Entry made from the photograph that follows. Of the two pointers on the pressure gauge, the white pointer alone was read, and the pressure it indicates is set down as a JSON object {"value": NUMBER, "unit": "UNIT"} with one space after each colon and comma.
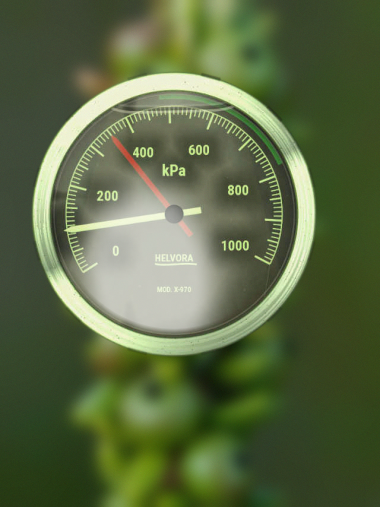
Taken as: {"value": 100, "unit": "kPa"}
